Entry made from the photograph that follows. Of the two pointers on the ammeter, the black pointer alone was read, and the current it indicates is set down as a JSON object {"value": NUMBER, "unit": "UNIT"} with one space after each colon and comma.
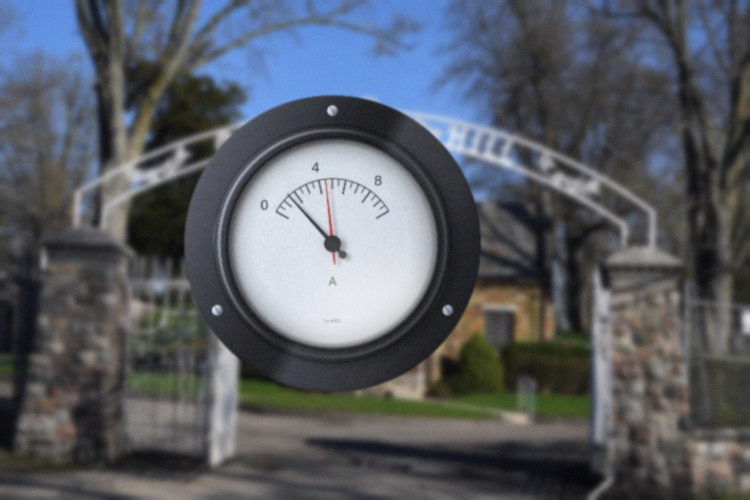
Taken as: {"value": 1.5, "unit": "A"}
